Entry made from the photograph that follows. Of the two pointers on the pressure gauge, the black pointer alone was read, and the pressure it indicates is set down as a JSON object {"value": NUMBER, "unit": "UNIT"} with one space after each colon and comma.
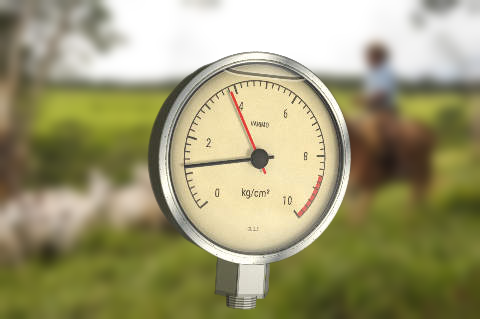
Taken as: {"value": 1.2, "unit": "kg/cm²"}
